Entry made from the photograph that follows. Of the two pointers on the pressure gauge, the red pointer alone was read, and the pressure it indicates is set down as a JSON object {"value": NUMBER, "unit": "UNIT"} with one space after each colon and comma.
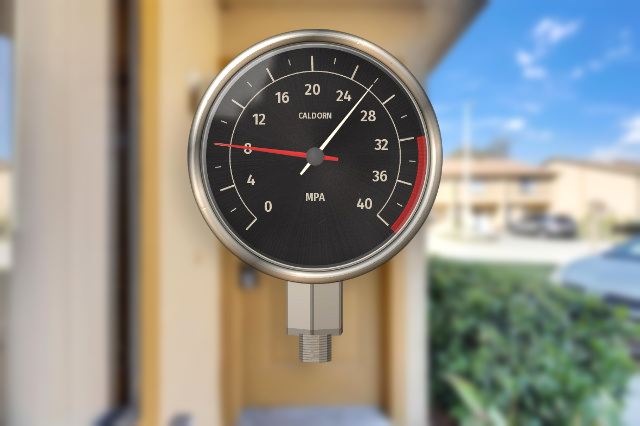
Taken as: {"value": 8, "unit": "MPa"}
